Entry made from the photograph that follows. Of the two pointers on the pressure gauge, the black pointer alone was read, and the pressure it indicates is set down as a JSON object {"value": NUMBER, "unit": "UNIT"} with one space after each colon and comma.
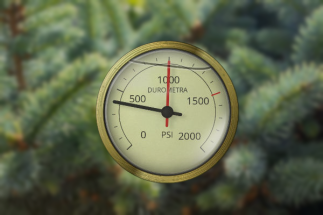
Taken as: {"value": 400, "unit": "psi"}
